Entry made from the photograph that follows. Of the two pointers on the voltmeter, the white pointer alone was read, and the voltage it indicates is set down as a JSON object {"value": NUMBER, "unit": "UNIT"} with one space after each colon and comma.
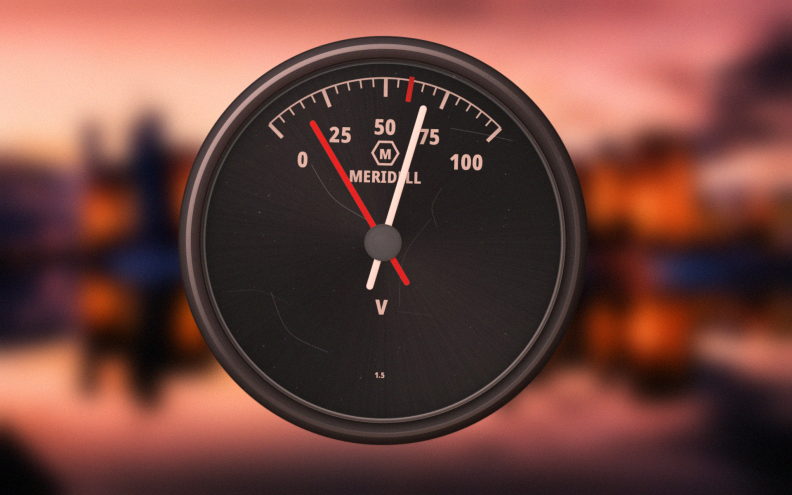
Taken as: {"value": 67.5, "unit": "V"}
